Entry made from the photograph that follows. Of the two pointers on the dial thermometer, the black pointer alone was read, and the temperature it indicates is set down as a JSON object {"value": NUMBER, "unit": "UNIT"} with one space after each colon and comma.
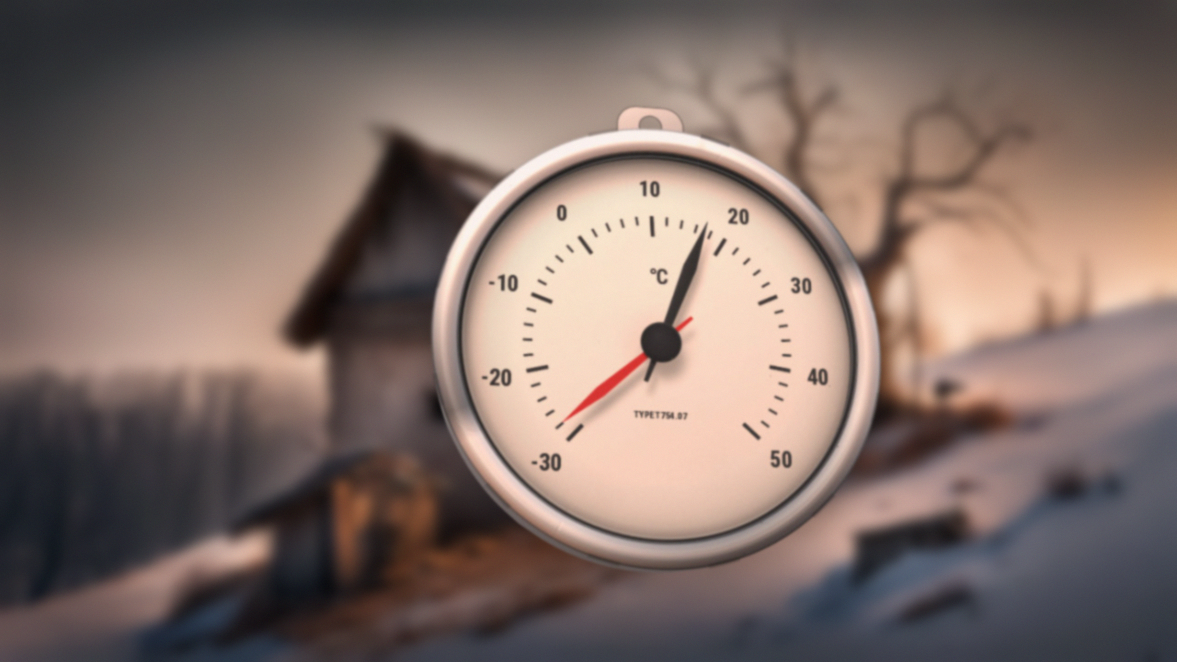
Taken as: {"value": 17, "unit": "°C"}
